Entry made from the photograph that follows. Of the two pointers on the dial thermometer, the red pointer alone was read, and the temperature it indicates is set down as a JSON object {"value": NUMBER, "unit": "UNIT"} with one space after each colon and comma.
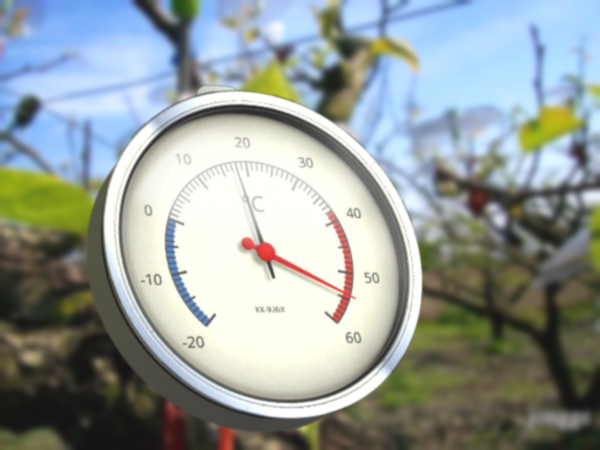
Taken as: {"value": 55, "unit": "°C"}
